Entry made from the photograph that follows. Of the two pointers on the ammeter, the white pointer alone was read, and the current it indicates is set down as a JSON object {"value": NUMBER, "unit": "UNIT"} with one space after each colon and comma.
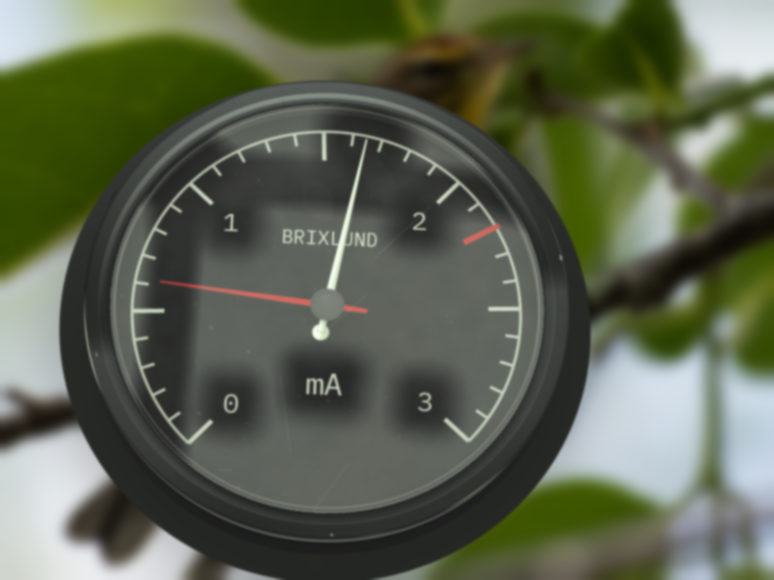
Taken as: {"value": 1.65, "unit": "mA"}
